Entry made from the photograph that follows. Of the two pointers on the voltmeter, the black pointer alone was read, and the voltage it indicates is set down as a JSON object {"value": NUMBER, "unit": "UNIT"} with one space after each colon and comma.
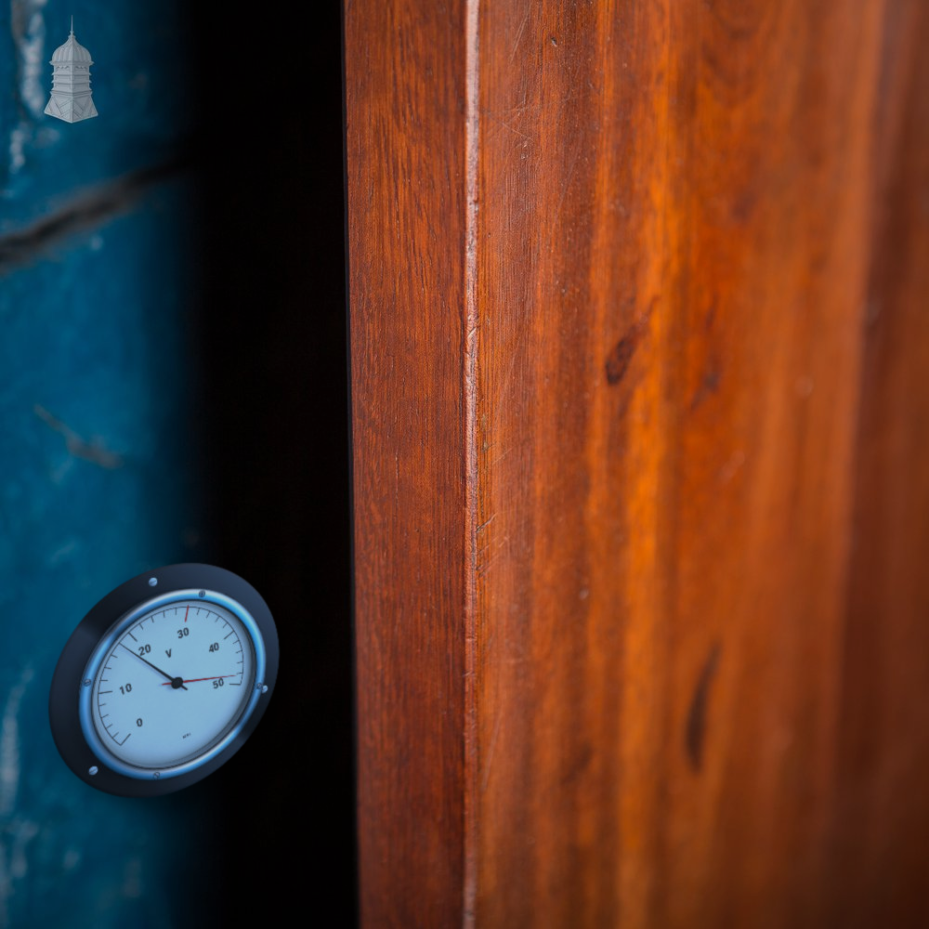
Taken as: {"value": 18, "unit": "V"}
